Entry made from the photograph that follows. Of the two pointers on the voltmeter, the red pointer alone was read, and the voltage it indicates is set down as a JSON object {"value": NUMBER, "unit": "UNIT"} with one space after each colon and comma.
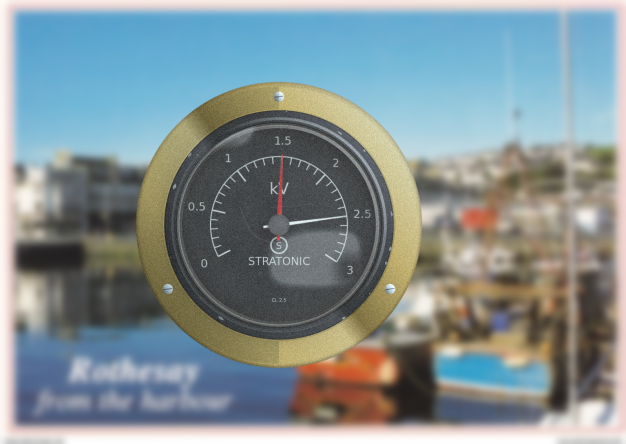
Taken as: {"value": 1.5, "unit": "kV"}
